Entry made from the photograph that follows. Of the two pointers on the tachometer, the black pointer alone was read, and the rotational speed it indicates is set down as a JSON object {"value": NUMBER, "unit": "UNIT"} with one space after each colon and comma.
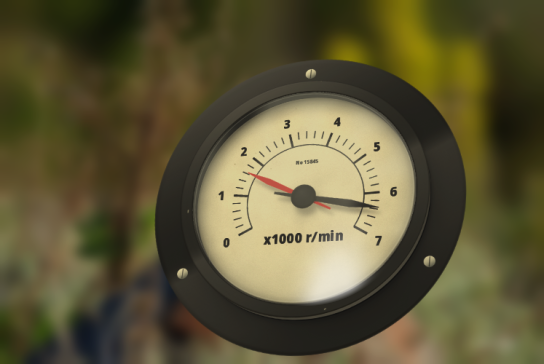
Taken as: {"value": 6400, "unit": "rpm"}
